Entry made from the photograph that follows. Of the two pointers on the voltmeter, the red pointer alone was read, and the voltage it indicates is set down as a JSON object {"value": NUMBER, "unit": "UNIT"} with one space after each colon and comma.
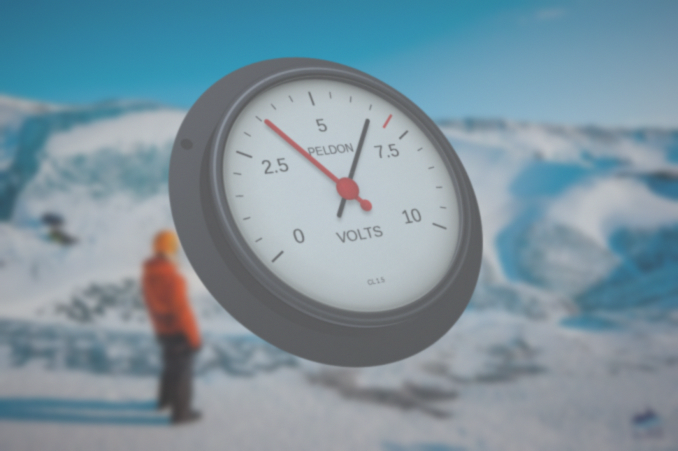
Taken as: {"value": 3.5, "unit": "V"}
